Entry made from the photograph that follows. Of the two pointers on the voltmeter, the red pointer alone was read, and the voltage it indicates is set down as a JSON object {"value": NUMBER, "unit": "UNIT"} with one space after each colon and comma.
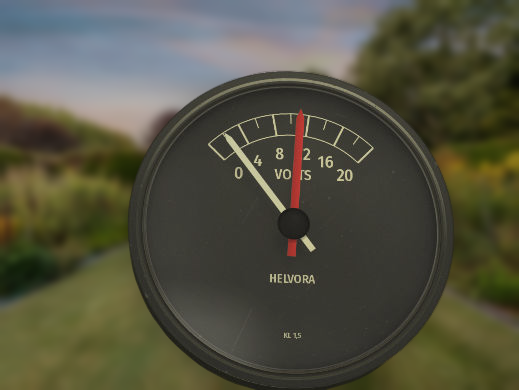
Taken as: {"value": 11, "unit": "V"}
